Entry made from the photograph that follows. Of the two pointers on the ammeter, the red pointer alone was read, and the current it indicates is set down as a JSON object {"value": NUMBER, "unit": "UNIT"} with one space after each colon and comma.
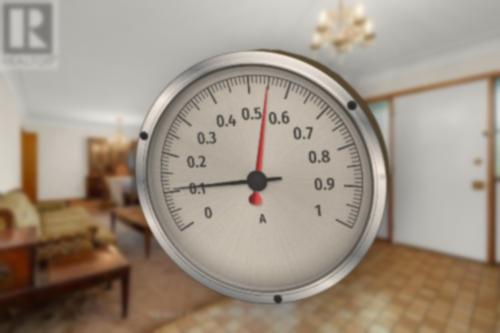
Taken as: {"value": 0.55, "unit": "A"}
